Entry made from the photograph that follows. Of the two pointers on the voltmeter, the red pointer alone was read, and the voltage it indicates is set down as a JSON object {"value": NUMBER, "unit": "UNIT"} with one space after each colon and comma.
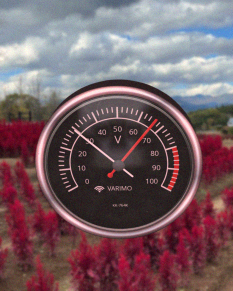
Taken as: {"value": 66, "unit": "V"}
